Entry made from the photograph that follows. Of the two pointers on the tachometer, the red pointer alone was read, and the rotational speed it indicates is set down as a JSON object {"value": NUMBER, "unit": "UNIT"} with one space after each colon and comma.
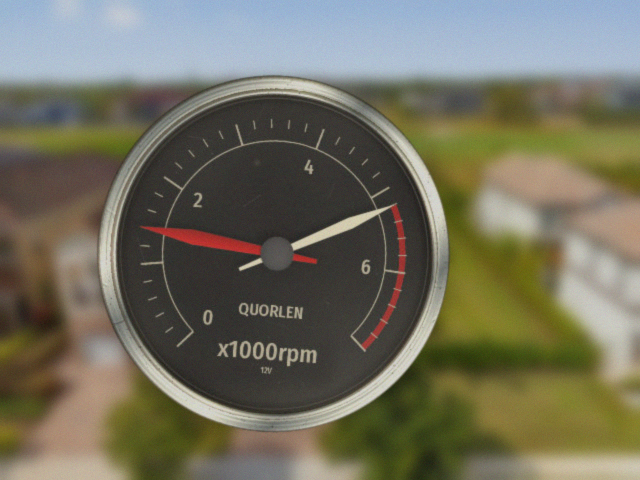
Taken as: {"value": 1400, "unit": "rpm"}
